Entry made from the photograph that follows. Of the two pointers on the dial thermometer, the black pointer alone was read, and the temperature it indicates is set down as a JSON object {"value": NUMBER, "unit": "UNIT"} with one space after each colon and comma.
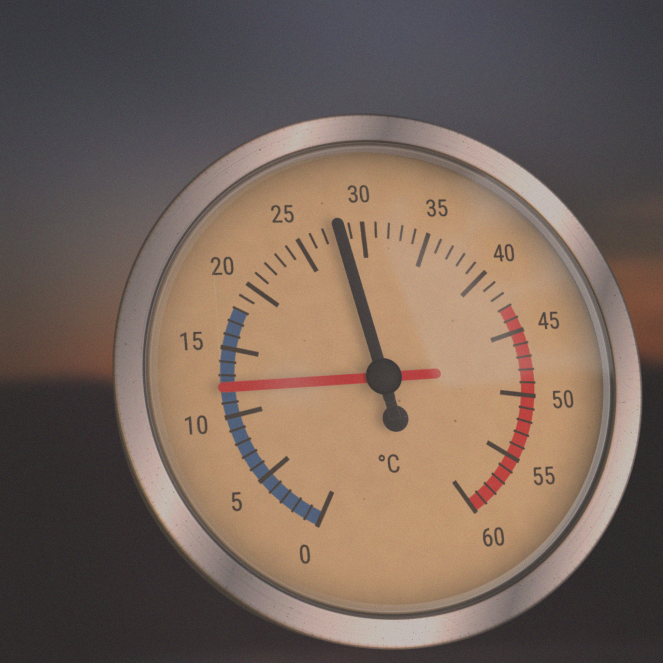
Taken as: {"value": 28, "unit": "°C"}
